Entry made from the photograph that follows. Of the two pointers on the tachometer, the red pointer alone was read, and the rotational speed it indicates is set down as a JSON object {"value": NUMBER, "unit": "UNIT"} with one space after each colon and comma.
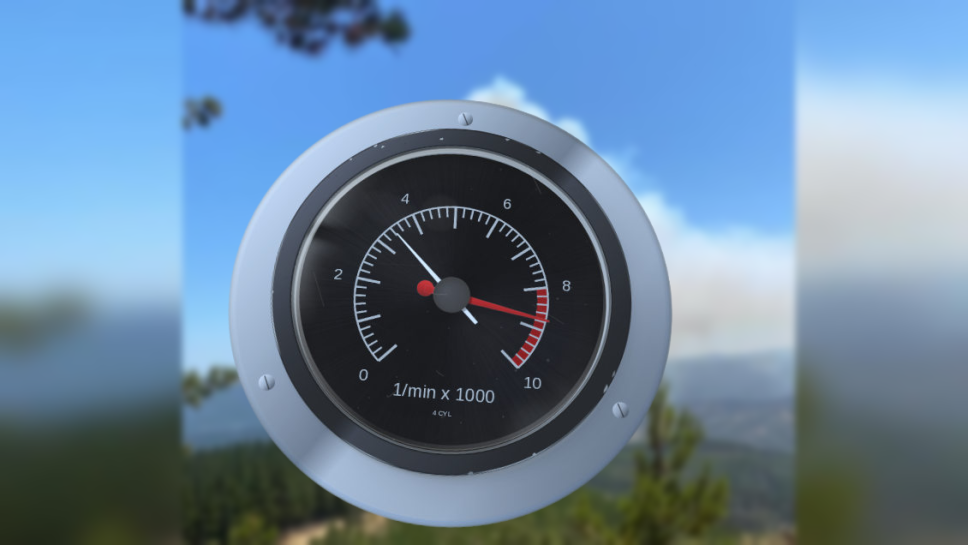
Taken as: {"value": 8800, "unit": "rpm"}
